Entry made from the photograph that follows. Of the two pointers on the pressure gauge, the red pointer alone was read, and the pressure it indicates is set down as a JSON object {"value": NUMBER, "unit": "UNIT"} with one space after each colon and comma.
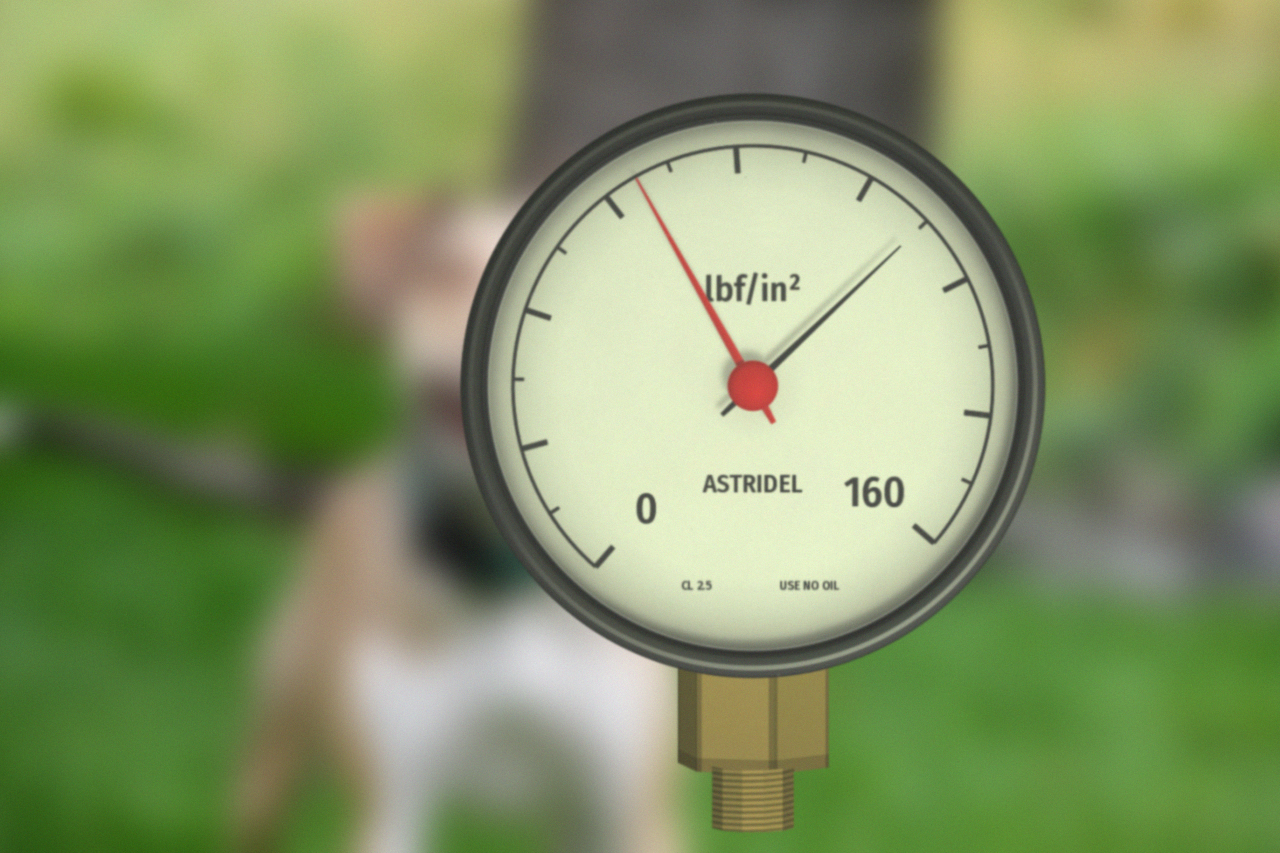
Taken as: {"value": 65, "unit": "psi"}
